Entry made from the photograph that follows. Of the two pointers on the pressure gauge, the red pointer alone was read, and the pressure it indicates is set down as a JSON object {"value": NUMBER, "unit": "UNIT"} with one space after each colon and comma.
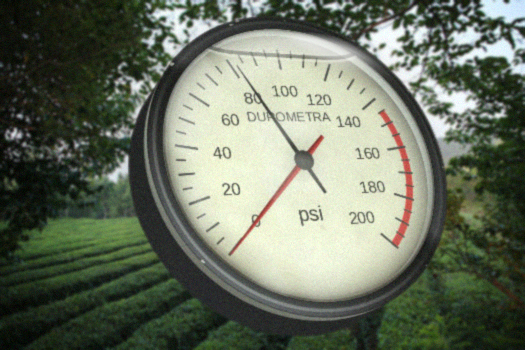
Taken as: {"value": 0, "unit": "psi"}
